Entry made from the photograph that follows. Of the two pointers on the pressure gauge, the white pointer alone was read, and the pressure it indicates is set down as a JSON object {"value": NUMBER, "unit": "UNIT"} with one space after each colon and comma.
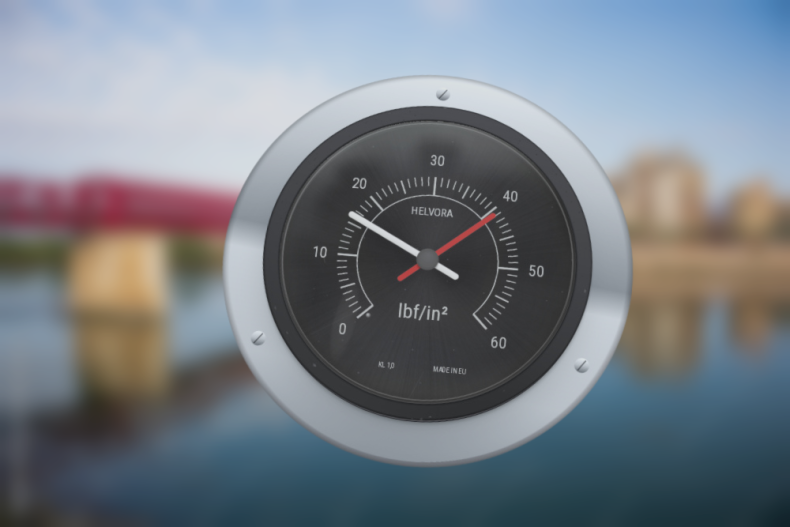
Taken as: {"value": 16, "unit": "psi"}
